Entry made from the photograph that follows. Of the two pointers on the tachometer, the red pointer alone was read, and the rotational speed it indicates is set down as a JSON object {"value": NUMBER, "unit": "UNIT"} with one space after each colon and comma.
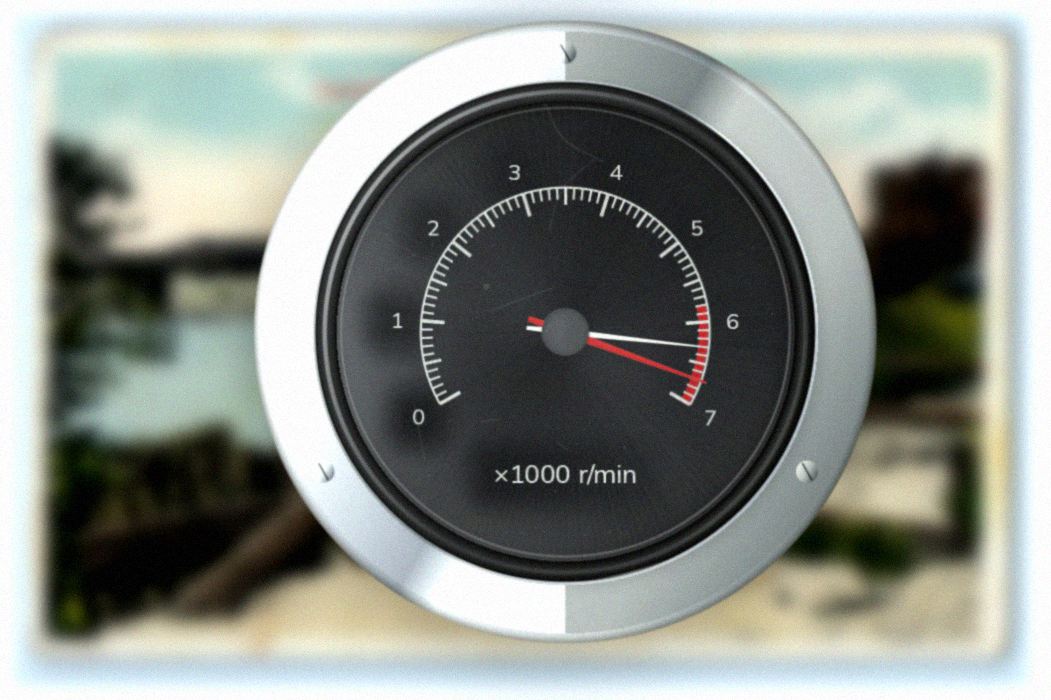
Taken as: {"value": 6700, "unit": "rpm"}
